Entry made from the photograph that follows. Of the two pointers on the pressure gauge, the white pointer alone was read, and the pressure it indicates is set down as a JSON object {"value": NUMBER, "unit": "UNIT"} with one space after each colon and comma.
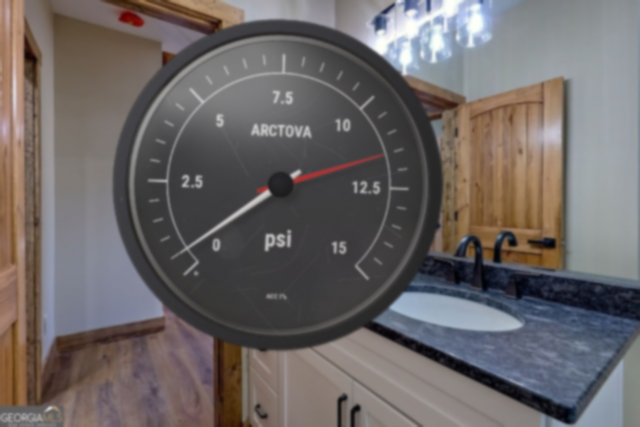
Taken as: {"value": 0.5, "unit": "psi"}
